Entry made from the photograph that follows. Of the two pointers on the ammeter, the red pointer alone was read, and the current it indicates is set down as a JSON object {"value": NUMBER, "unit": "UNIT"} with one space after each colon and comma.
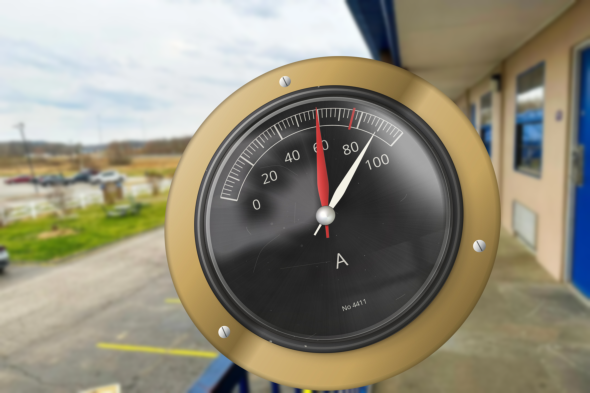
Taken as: {"value": 60, "unit": "A"}
